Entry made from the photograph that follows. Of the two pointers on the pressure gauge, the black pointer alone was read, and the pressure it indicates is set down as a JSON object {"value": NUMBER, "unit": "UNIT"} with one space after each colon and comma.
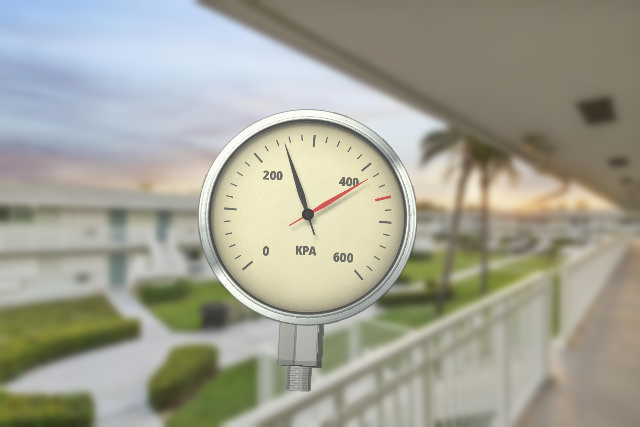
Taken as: {"value": 250, "unit": "kPa"}
